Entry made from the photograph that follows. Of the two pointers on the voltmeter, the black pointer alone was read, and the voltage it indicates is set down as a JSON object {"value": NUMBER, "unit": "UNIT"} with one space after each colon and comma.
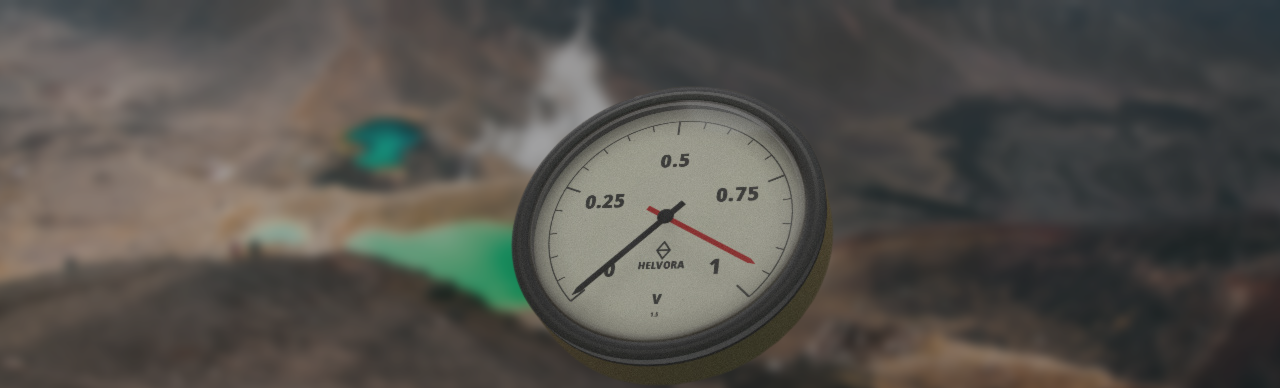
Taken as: {"value": 0, "unit": "V"}
